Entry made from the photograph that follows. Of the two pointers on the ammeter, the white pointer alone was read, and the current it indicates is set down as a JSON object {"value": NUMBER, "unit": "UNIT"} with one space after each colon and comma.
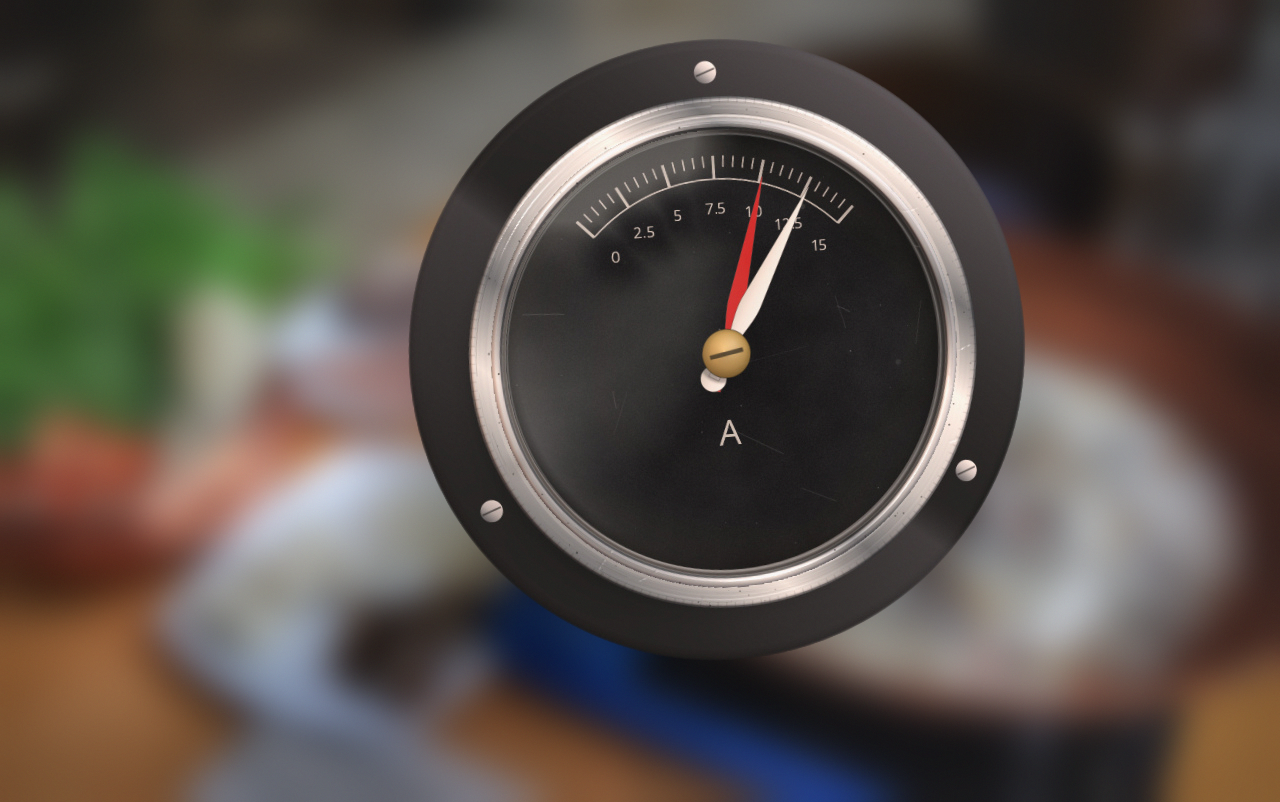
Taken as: {"value": 12.5, "unit": "A"}
